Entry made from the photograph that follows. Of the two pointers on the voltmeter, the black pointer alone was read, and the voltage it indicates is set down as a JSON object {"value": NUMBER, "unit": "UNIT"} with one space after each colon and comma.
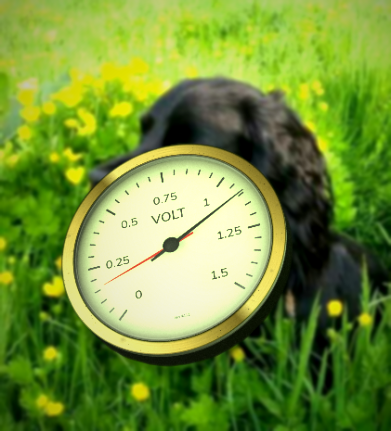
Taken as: {"value": 1.1, "unit": "V"}
